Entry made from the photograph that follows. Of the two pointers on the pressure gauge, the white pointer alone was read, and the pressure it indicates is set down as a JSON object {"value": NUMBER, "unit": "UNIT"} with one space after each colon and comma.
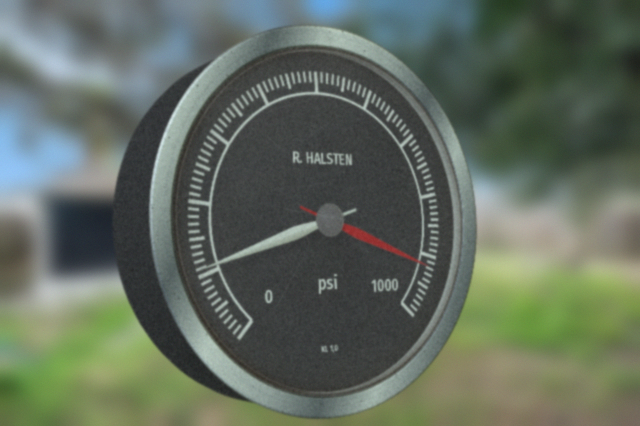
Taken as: {"value": 110, "unit": "psi"}
